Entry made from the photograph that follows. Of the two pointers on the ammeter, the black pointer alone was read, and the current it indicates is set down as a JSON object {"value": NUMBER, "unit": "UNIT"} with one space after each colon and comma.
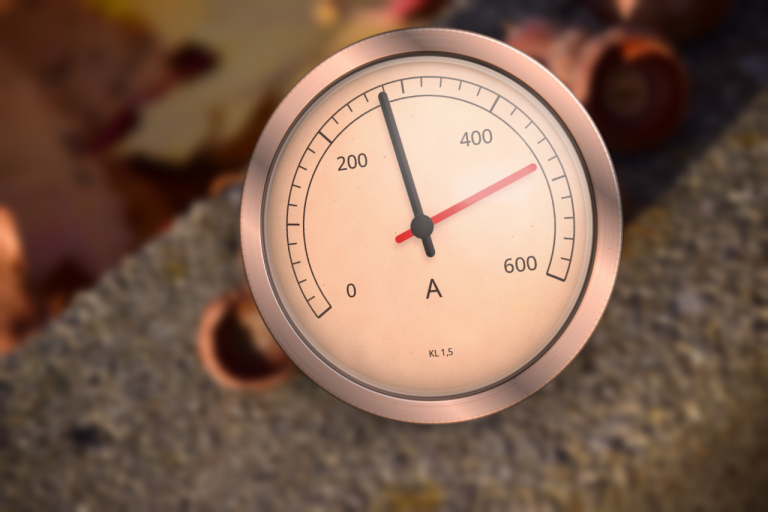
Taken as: {"value": 280, "unit": "A"}
